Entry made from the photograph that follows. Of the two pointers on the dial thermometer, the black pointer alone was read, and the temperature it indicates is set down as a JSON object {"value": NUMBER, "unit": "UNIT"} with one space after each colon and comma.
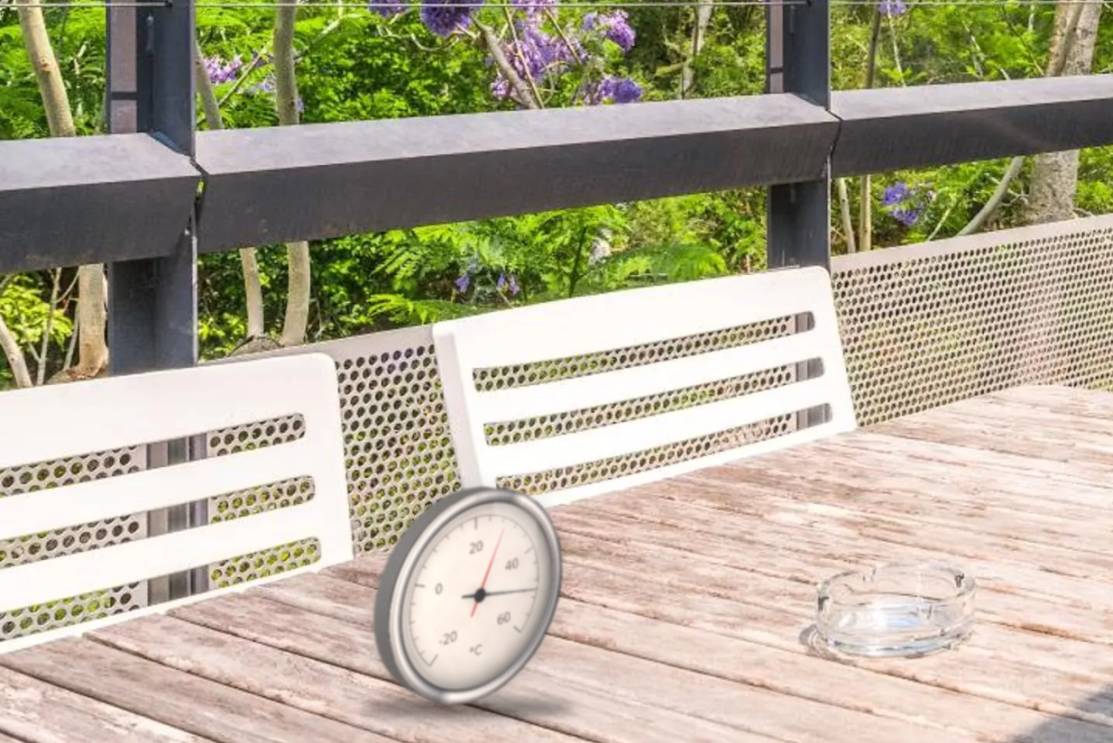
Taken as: {"value": 50, "unit": "°C"}
